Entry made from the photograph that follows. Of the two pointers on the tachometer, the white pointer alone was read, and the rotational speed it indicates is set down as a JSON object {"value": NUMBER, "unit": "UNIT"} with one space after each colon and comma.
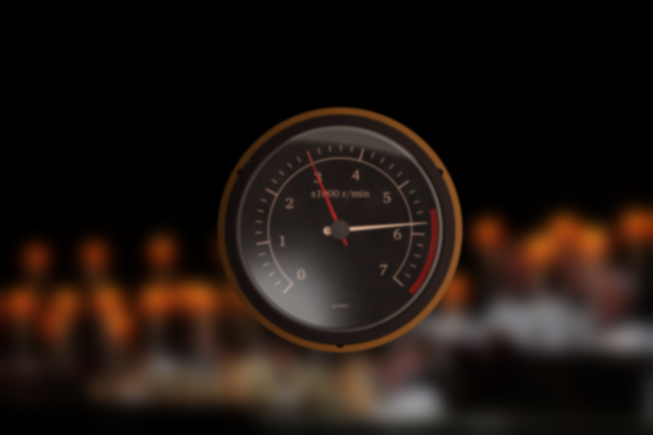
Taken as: {"value": 5800, "unit": "rpm"}
